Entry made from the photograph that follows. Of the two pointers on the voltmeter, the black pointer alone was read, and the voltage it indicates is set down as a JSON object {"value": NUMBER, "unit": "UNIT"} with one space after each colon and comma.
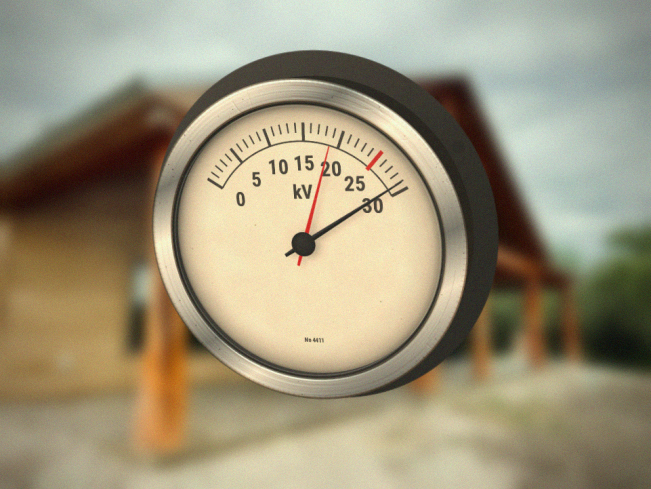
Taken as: {"value": 29, "unit": "kV"}
